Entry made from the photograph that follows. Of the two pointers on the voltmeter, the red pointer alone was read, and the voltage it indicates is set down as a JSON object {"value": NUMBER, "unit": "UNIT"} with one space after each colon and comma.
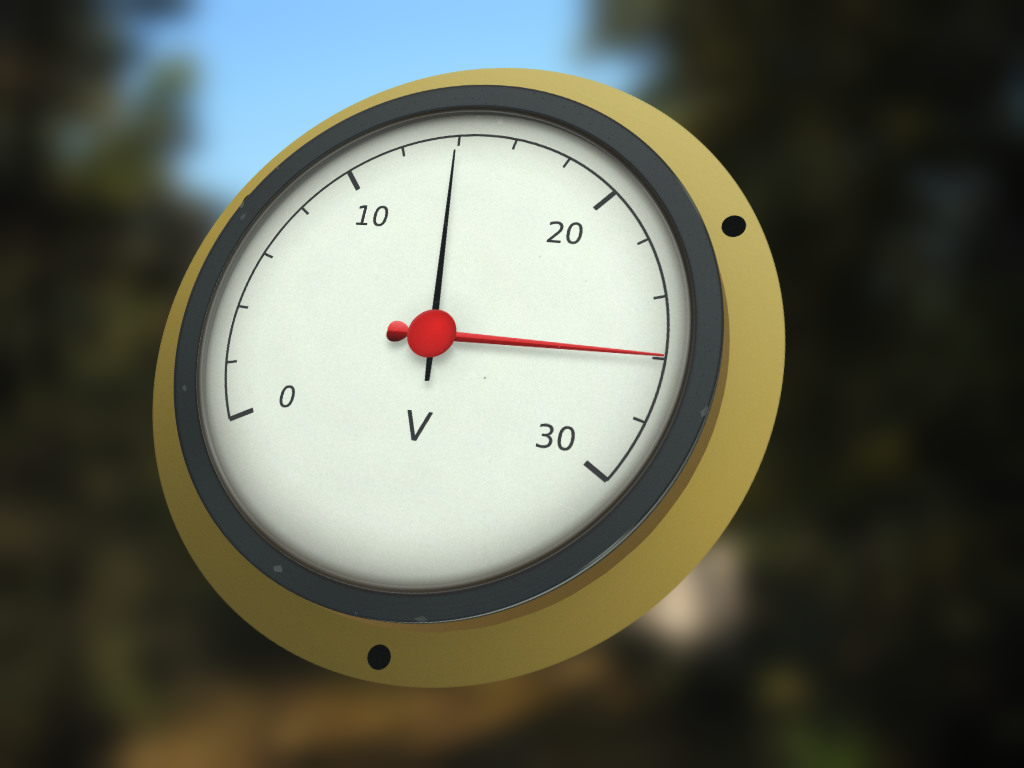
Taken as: {"value": 26, "unit": "V"}
